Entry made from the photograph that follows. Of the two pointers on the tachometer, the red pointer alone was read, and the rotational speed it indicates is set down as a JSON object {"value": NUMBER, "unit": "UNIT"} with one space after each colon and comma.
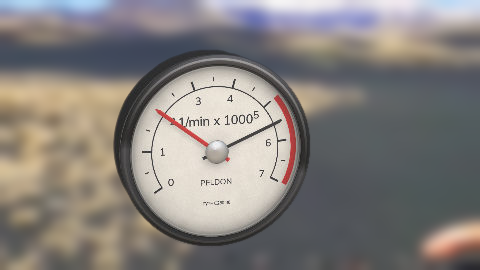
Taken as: {"value": 2000, "unit": "rpm"}
